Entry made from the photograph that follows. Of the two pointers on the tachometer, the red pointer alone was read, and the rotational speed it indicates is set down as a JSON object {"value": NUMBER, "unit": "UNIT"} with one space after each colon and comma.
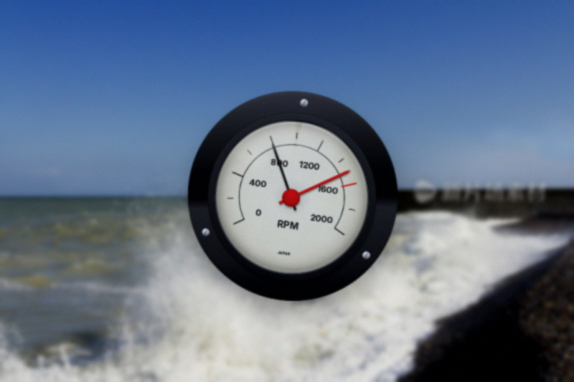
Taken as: {"value": 1500, "unit": "rpm"}
